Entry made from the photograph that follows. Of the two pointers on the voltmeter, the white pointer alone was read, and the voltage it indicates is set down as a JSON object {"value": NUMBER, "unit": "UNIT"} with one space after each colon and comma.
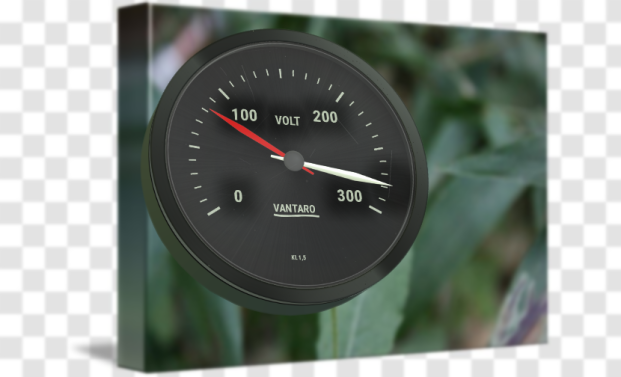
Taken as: {"value": 280, "unit": "V"}
